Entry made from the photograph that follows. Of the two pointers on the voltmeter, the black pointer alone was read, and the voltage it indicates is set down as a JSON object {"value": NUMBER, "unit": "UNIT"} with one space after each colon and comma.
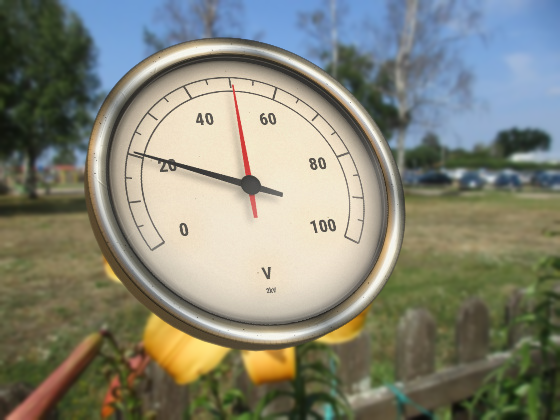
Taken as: {"value": 20, "unit": "V"}
